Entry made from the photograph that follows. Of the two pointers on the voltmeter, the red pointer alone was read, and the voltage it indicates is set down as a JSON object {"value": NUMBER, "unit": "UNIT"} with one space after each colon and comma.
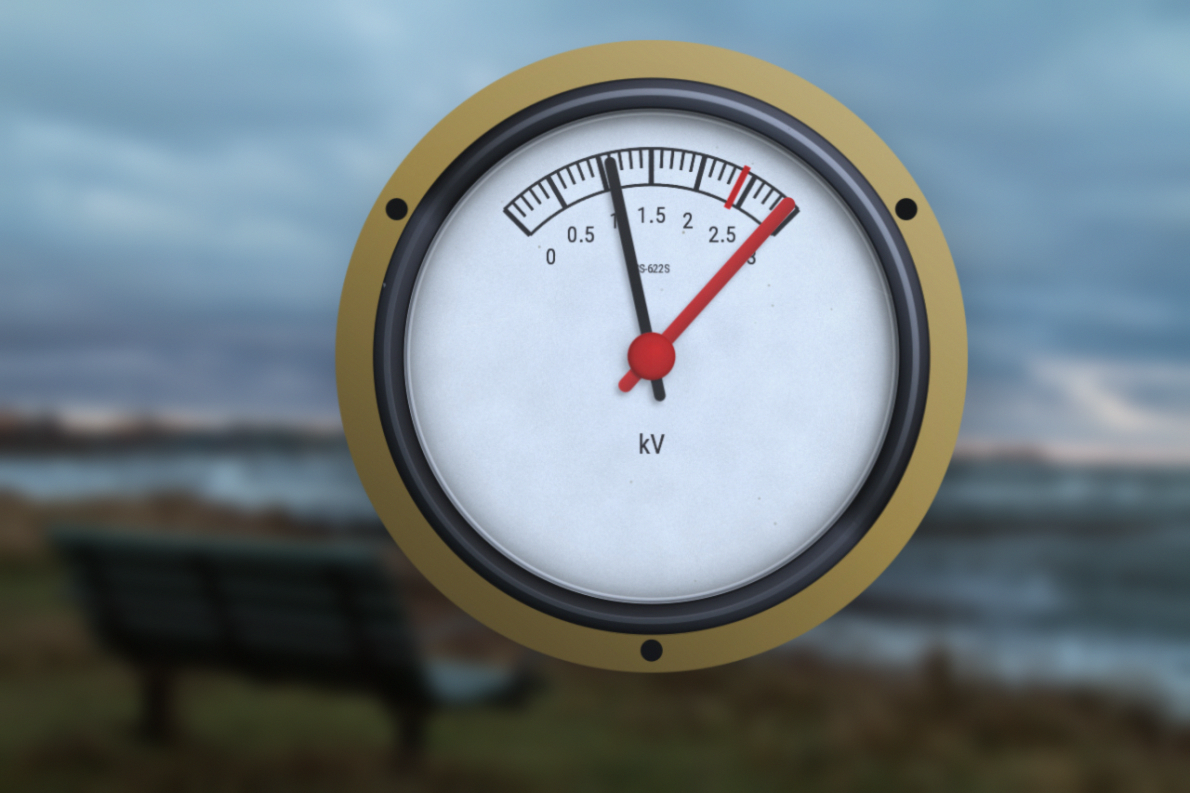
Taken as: {"value": 2.9, "unit": "kV"}
